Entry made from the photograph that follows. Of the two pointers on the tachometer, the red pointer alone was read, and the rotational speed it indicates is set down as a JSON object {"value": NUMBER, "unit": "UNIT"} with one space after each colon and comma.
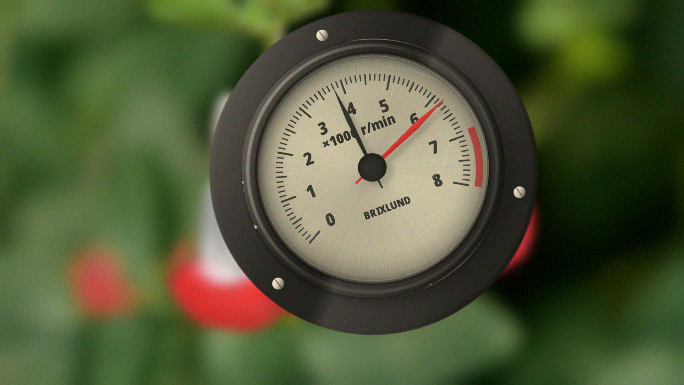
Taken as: {"value": 6200, "unit": "rpm"}
